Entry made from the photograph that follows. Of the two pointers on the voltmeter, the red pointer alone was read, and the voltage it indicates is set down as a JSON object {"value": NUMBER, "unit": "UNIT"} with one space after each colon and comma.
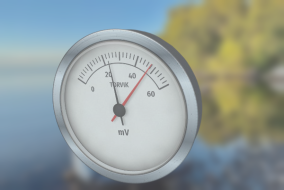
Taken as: {"value": 48, "unit": "mV"}
